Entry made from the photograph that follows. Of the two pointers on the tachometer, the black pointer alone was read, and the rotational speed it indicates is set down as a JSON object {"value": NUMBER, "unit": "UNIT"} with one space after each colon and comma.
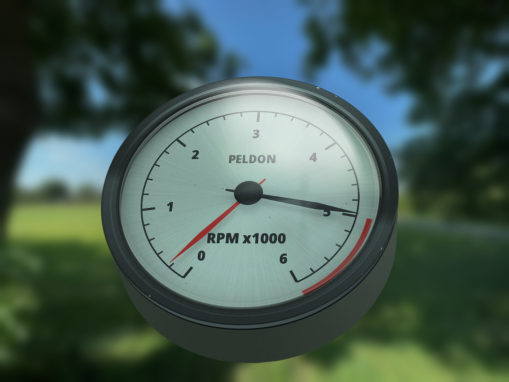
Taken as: {"value": 5000, "unit": "rpm"}
